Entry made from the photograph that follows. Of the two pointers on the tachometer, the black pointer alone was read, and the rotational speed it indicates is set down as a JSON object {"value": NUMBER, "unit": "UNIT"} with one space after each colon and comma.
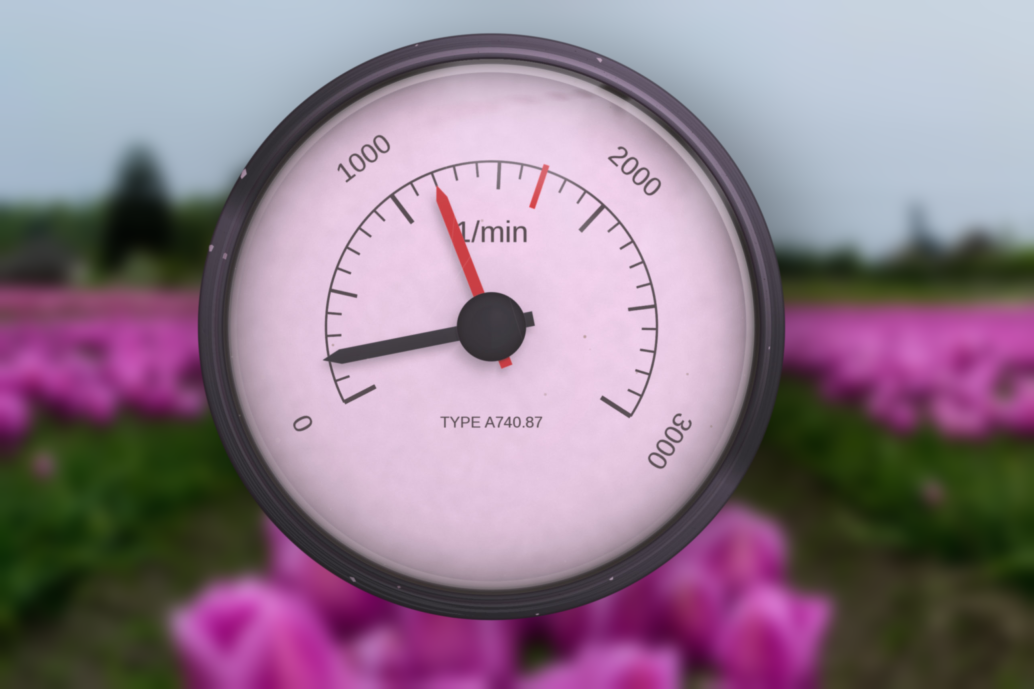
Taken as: {"value": 200, "unit": "rpm"}
